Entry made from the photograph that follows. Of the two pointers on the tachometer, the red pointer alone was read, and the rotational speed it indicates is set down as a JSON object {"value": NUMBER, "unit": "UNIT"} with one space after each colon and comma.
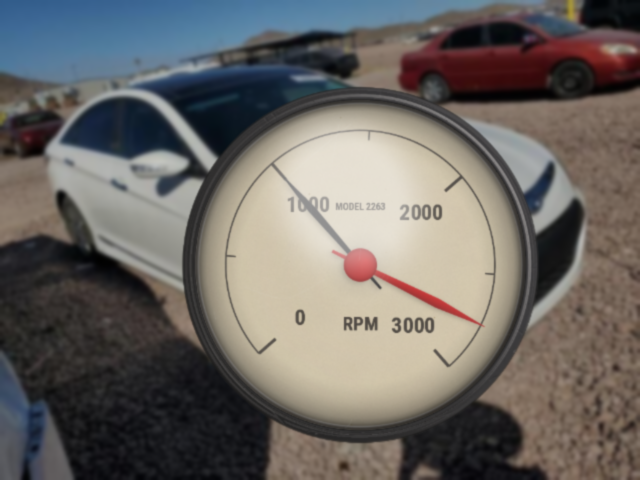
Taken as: {"value": 2750, "unit": "rpm"}
